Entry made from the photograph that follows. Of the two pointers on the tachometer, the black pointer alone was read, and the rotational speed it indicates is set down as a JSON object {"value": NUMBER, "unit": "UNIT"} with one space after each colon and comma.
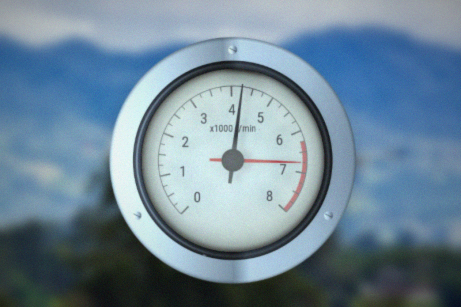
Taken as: {"value": 4250, "unit": "rpm"}
